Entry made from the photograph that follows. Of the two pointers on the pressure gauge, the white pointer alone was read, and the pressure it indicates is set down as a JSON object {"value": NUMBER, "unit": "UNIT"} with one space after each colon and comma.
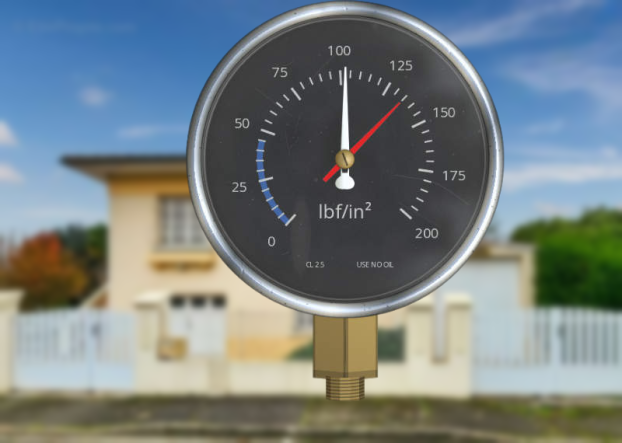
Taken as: {"value": 102.5, "unit": "psi"}
